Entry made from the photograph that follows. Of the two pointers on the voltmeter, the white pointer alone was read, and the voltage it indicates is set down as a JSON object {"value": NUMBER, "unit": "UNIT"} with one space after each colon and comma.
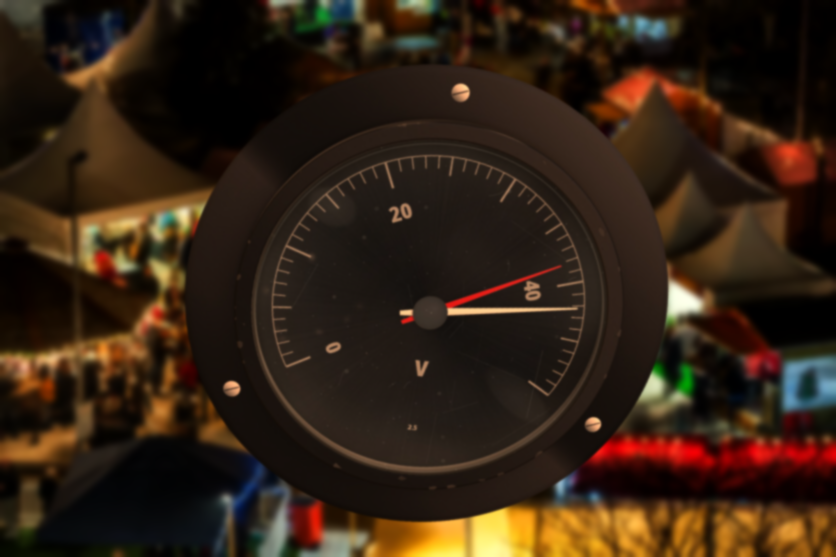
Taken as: {"value": 42, "unit": "V"}
